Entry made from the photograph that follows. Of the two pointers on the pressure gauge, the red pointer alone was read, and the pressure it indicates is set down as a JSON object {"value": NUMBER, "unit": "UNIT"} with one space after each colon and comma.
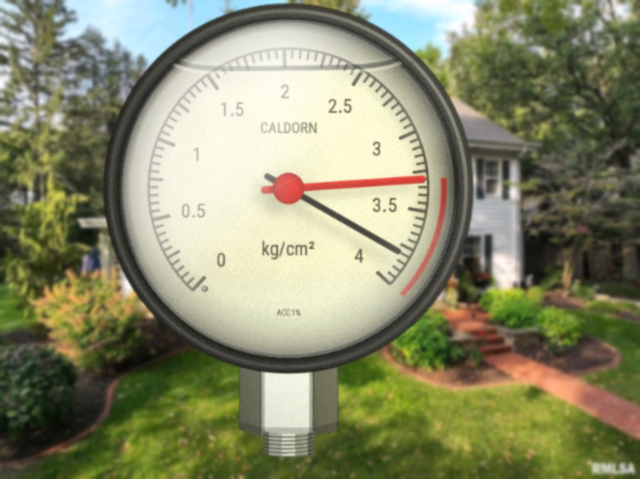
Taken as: {"value": 3.3, "unit": "kg/cm²"}
